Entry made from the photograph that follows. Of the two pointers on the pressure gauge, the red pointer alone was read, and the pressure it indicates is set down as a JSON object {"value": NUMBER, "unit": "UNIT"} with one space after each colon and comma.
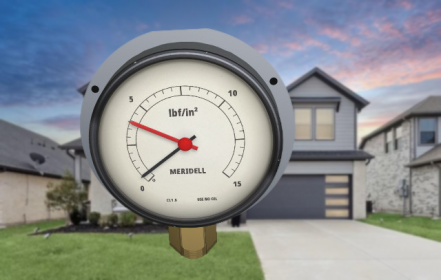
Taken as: {"value": 4, "unit": "psi"}
